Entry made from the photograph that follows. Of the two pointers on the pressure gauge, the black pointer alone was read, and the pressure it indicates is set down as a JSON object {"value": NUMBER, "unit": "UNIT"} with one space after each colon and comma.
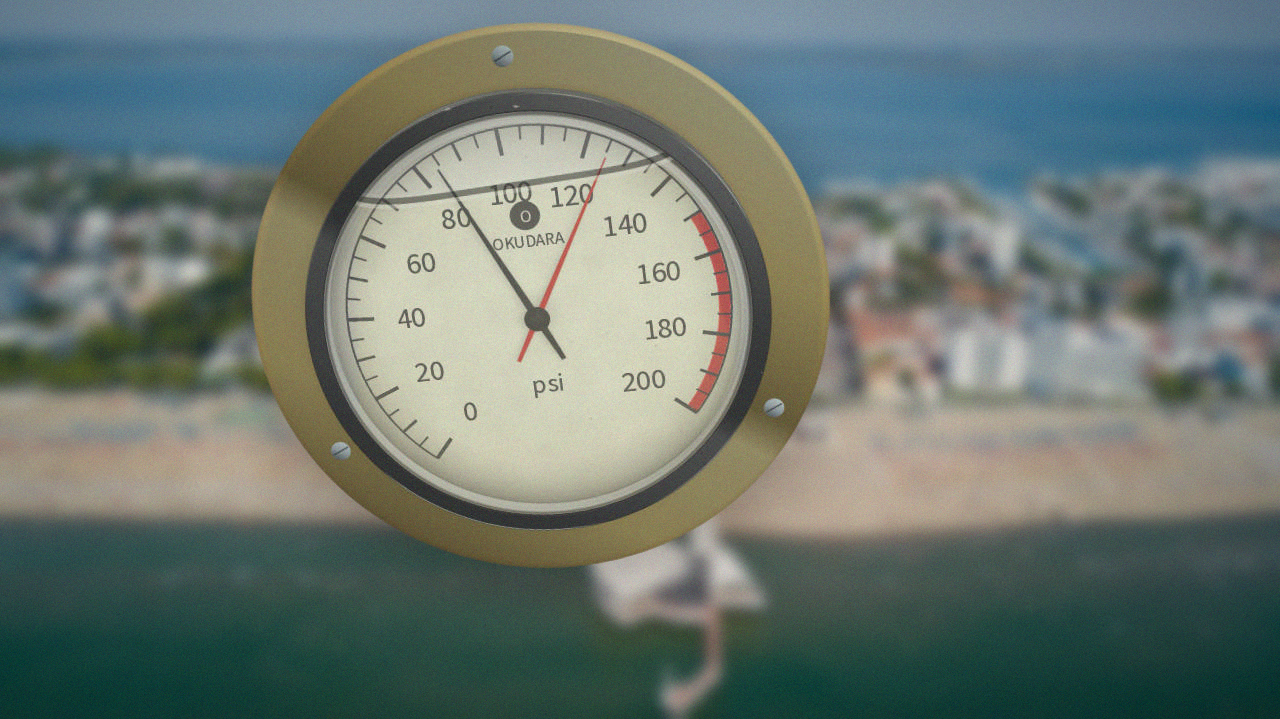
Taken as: {"value": 85, "unit": "psi"}
